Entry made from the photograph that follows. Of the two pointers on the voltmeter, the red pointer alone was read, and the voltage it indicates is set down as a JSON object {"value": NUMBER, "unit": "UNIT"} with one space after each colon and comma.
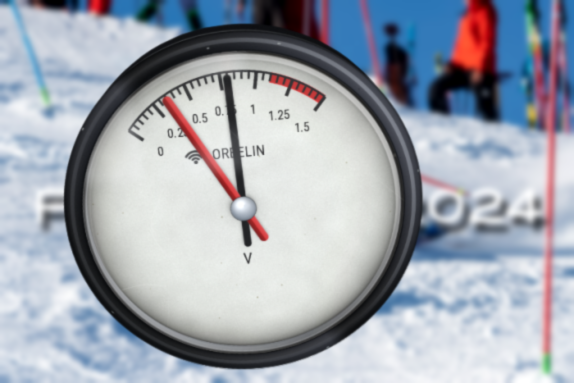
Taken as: {"value": 0.35, "unit": "V"}
